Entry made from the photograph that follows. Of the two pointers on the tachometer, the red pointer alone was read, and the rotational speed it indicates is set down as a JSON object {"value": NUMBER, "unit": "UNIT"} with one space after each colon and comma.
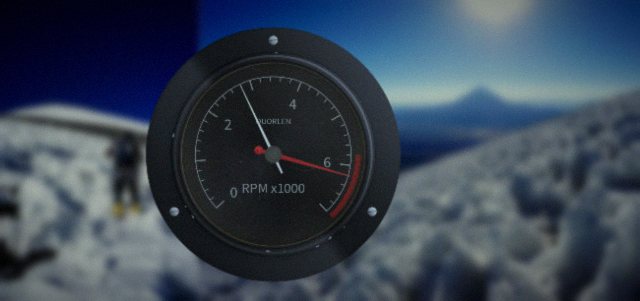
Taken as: {"value": 6200, "unit": "rpm"}
